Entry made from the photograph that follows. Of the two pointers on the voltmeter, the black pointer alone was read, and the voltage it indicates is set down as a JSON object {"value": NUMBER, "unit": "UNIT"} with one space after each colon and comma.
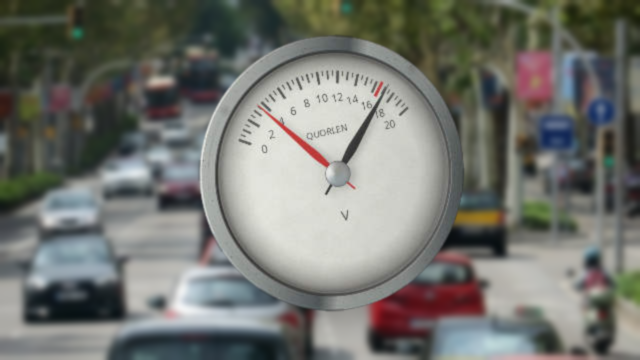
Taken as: {"value": 17, "unit": "V"}
